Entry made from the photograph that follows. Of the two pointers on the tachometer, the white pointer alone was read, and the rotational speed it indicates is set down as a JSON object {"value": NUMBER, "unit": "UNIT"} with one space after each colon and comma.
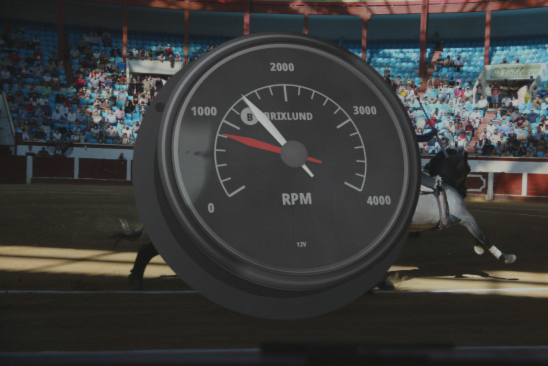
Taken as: {"value": 1400, "unit": "rpm"}
